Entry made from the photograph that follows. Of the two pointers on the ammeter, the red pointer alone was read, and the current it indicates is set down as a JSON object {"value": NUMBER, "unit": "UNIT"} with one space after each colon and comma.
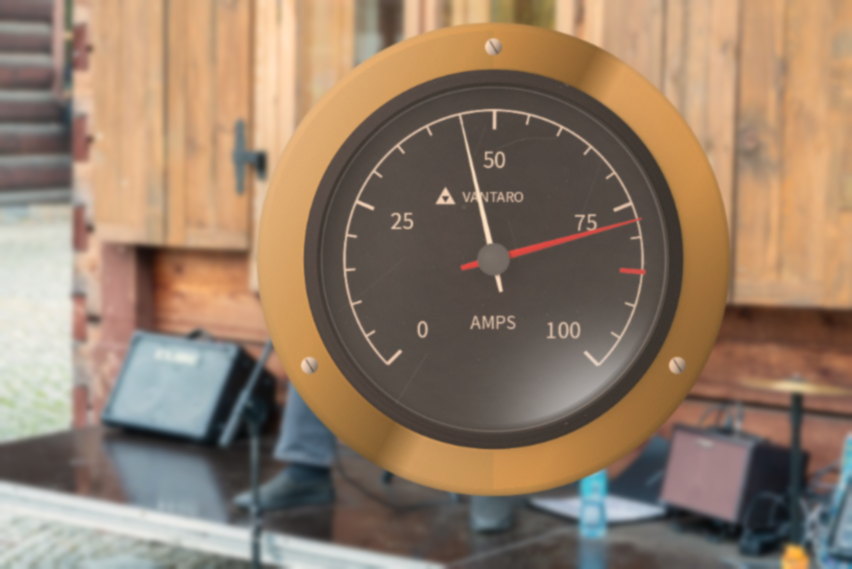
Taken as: {"value": 77.5, "unit": "A"}
